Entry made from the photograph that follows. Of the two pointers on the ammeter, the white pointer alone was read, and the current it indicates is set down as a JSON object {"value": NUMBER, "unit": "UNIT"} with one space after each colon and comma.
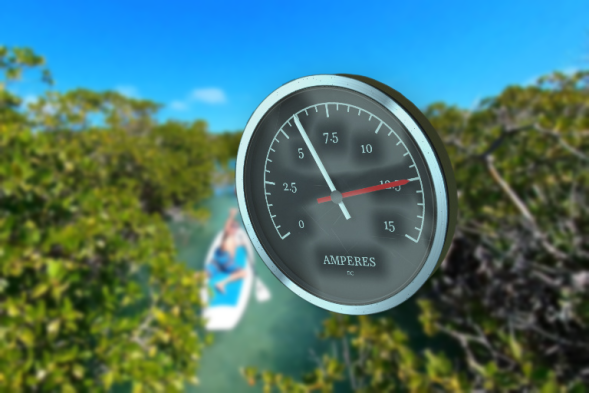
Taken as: {"value": 6, "unit": "A"}
